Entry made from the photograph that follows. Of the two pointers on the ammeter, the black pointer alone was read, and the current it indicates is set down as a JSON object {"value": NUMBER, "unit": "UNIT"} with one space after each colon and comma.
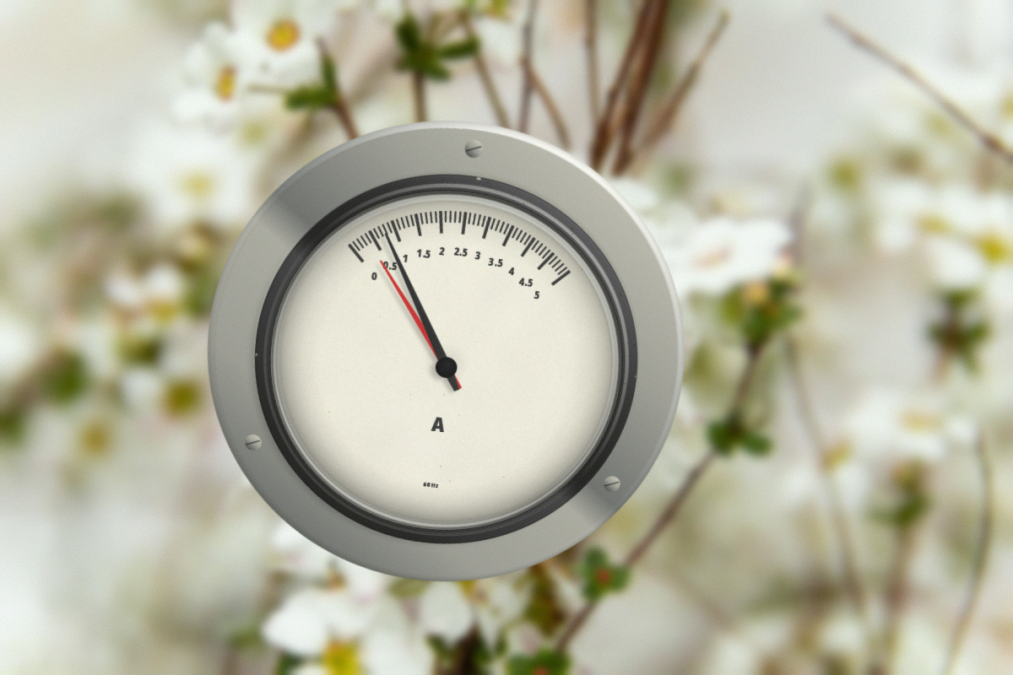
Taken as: {"value": 0.8, "unit": "A"}
